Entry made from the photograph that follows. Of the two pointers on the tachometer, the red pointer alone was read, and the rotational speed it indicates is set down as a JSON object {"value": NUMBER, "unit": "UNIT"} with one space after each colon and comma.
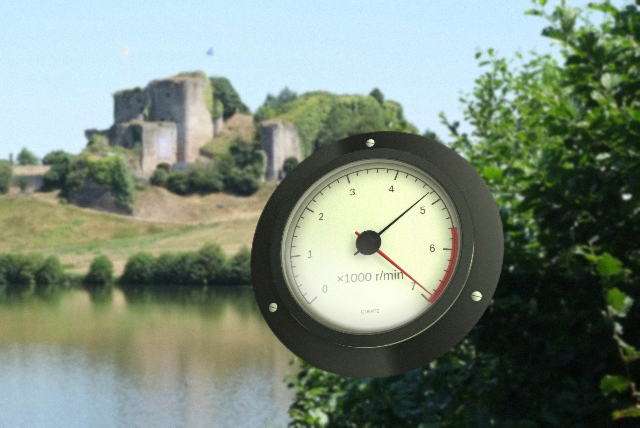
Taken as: {"value": 6900, "unit": "rpm"}
